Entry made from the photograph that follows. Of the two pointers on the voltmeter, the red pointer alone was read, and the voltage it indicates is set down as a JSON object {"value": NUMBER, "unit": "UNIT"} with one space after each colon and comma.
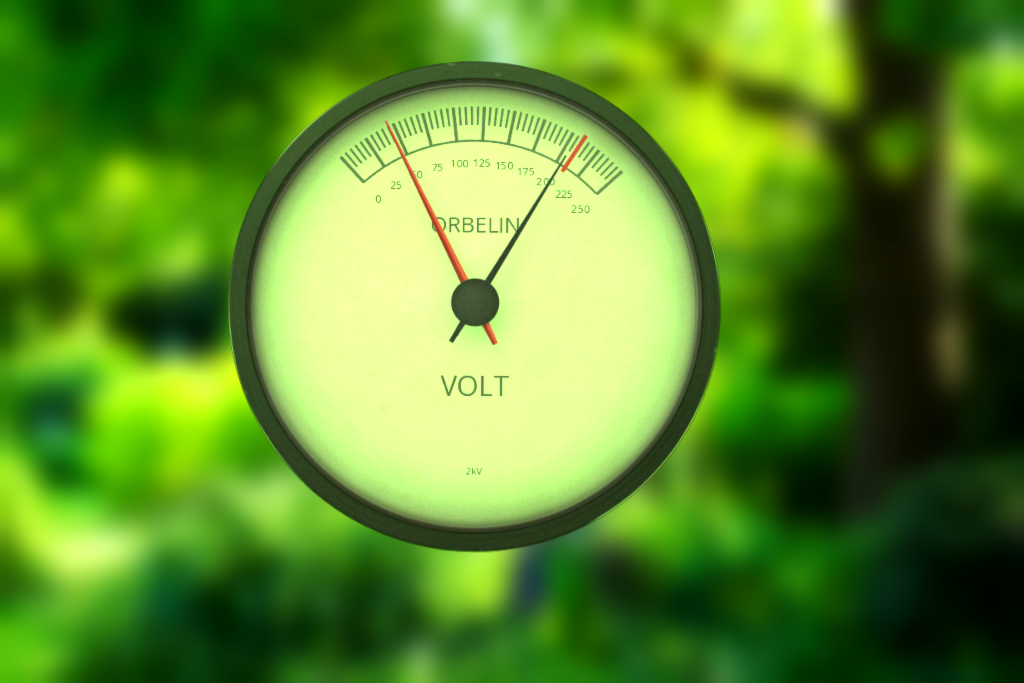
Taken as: {"value": 45, "unit": "V"}
